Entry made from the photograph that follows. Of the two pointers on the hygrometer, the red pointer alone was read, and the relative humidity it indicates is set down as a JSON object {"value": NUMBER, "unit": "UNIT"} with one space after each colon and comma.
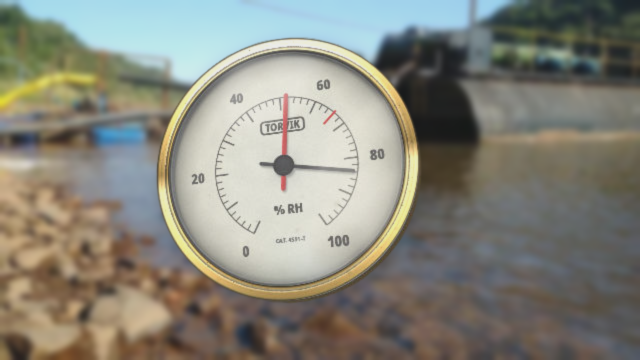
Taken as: {"value": 52, "unit": "%"}
